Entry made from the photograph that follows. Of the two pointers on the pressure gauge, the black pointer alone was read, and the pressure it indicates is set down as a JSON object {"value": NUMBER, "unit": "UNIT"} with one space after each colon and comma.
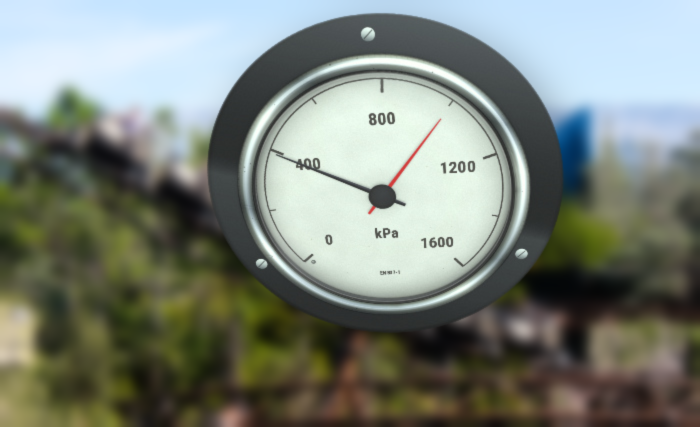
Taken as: {"value": 400, "unit": "kPa"}
